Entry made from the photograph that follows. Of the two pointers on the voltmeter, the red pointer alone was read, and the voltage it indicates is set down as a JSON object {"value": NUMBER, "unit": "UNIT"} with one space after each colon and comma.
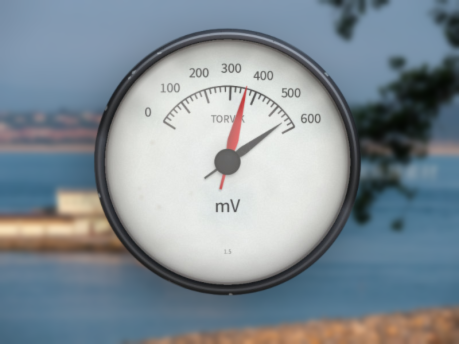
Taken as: {"value": 360, "unit": "mV"}
